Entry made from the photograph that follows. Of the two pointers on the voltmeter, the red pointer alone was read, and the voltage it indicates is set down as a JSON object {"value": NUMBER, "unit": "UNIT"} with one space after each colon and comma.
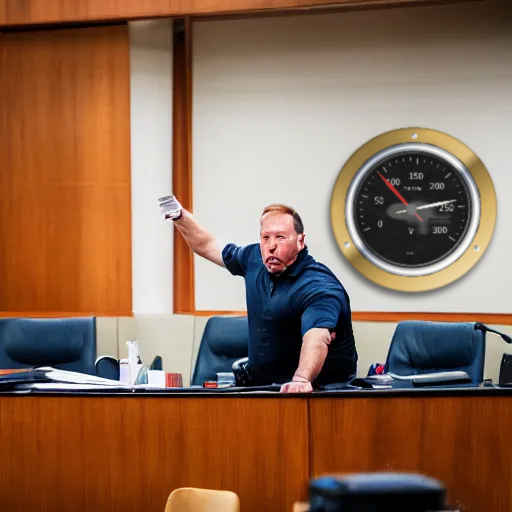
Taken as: {"value": 90, "unit": "V"}
